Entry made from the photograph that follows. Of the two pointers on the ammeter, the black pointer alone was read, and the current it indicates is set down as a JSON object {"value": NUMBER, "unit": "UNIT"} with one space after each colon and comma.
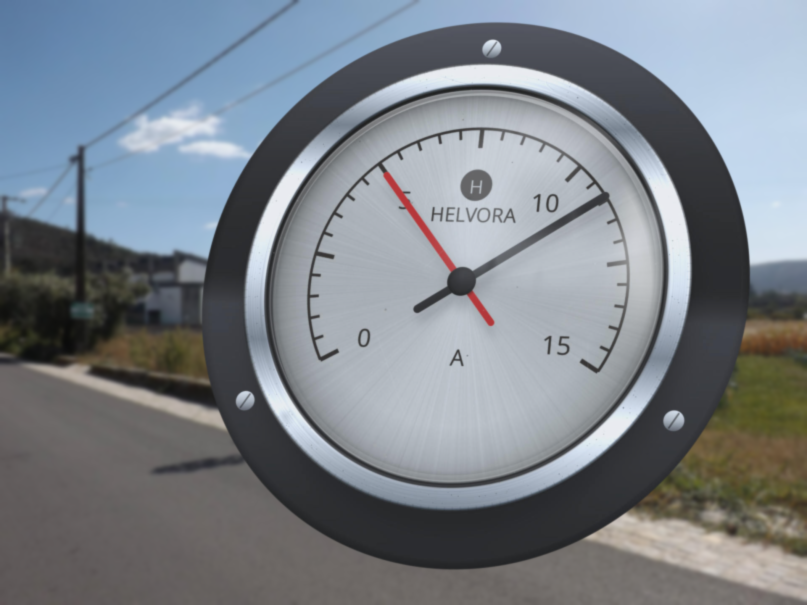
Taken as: {"value": 11, "unit": "A"}
